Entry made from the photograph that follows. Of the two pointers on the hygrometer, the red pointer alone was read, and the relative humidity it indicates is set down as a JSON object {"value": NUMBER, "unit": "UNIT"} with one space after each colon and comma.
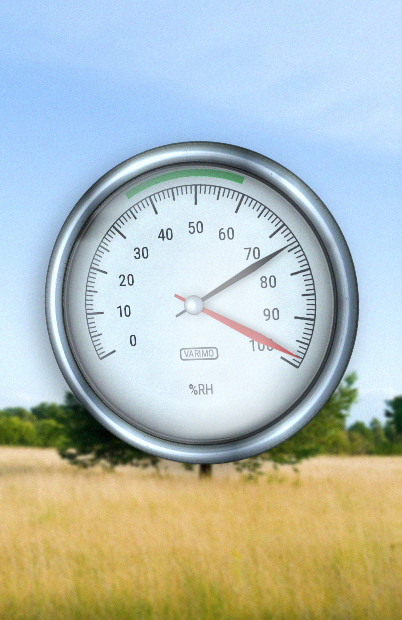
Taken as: {"value": 98, "unit": "%"}
